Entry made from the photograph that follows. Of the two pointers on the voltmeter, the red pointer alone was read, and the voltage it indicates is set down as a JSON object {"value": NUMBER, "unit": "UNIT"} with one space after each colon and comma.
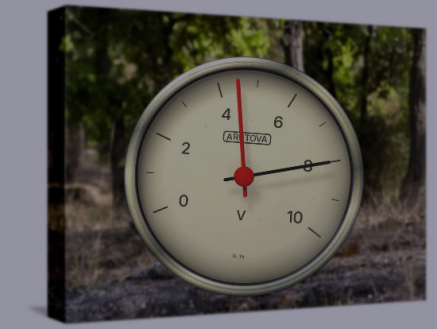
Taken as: {"value": 4.5, "unit": "V"}
